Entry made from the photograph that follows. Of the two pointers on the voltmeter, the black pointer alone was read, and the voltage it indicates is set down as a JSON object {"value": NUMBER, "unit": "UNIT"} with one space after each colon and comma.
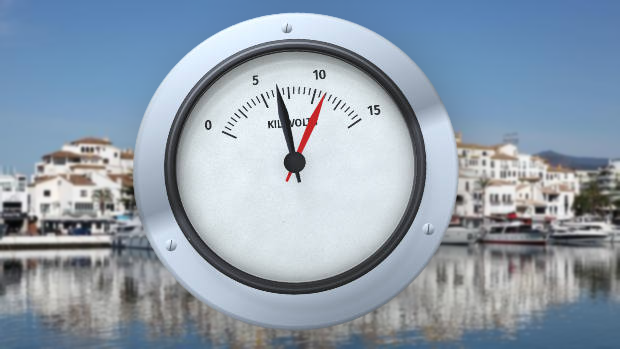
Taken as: {"value": 6.5, "unit": "kV"}
